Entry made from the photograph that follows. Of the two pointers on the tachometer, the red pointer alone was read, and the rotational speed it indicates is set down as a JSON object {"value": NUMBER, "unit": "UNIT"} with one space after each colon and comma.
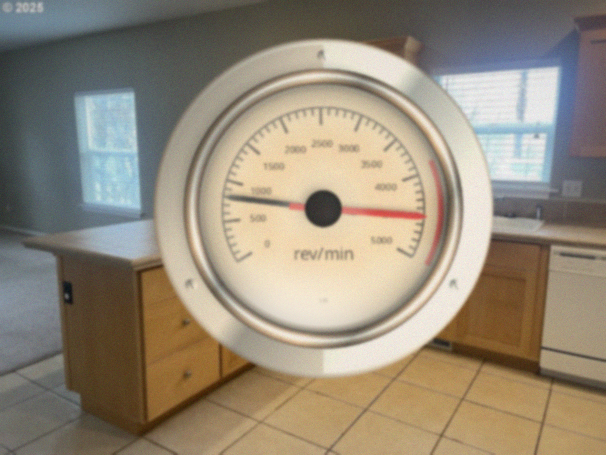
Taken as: {"value": 4500, "unit": "rpm"}
